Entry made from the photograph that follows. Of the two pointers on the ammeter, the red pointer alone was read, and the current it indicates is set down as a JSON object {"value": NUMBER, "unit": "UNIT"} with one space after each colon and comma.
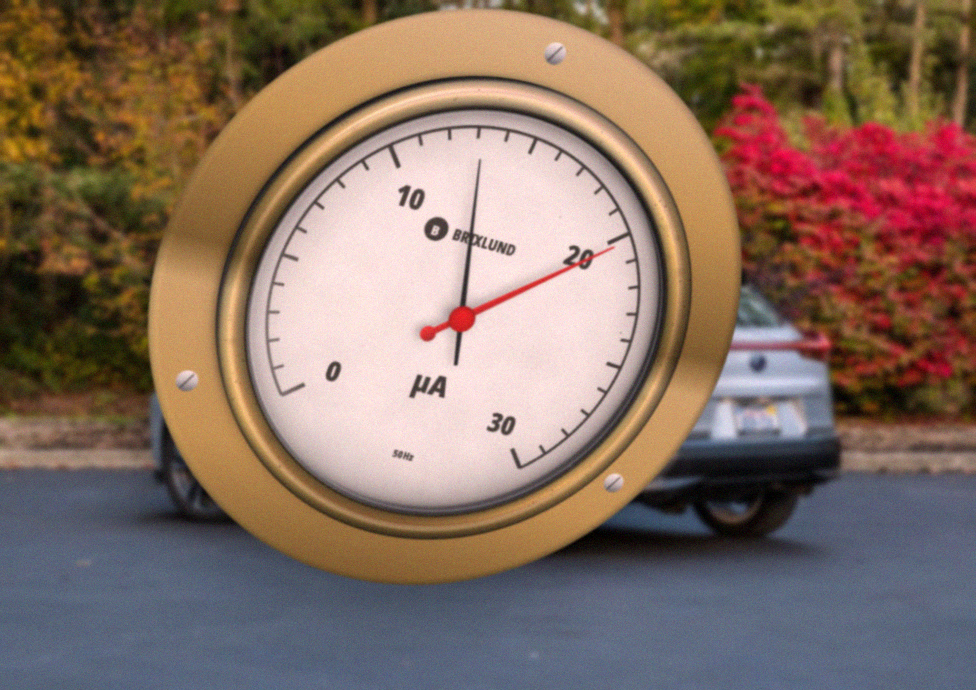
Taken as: {"value": 20, "unit": "µA"}
